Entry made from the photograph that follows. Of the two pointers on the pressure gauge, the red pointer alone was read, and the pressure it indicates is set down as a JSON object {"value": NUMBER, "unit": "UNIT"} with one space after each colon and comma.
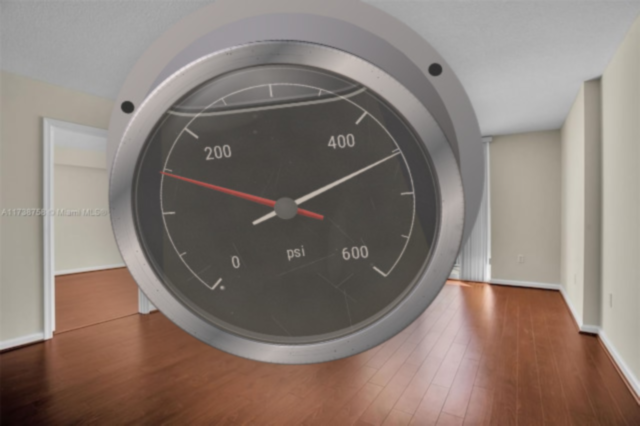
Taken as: {"value": 150, "unit": "psi"}
